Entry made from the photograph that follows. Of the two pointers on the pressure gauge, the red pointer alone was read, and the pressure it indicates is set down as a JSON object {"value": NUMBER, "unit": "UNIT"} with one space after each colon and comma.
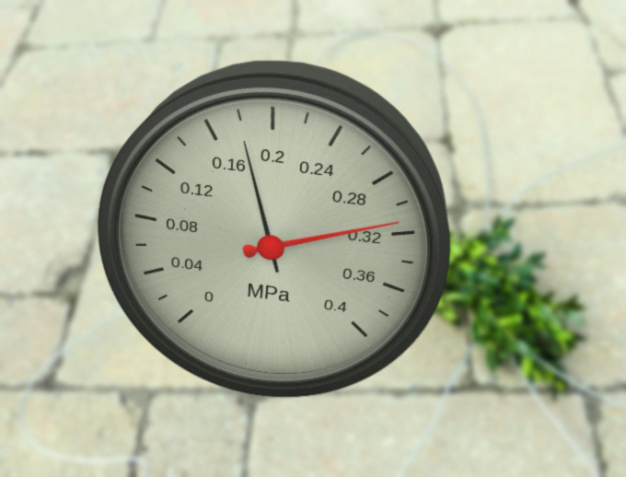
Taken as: {"value": 0.31, "unit": "MPa"}
